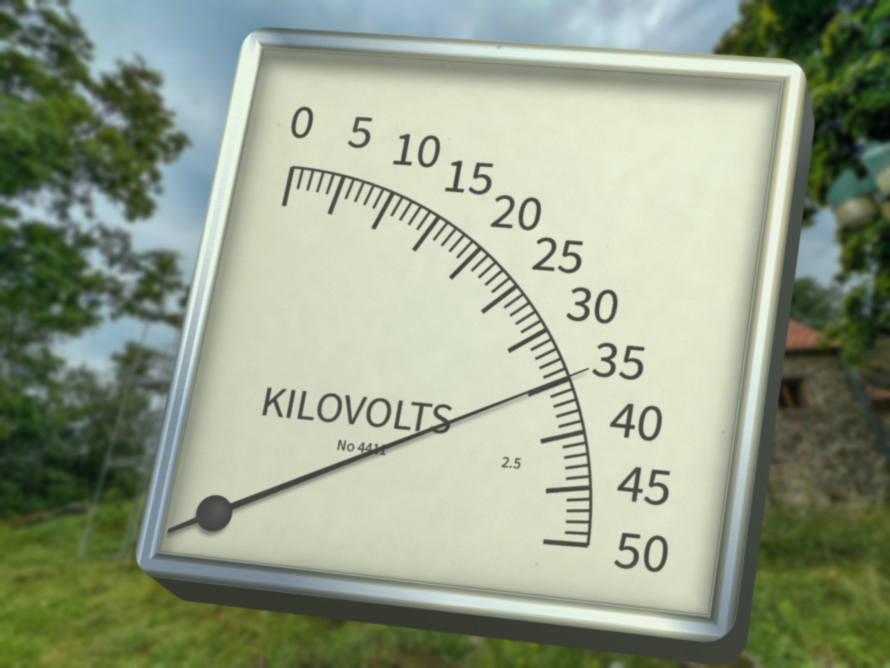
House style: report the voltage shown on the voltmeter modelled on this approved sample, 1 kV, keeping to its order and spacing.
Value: 35 kV
